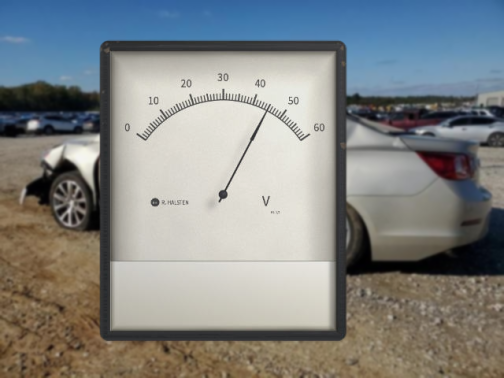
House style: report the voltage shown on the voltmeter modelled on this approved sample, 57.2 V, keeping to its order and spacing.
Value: 45 V
